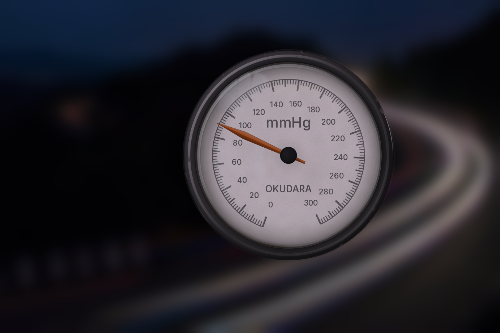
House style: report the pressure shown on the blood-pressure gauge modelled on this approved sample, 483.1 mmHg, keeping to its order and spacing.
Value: 90 mmHg
